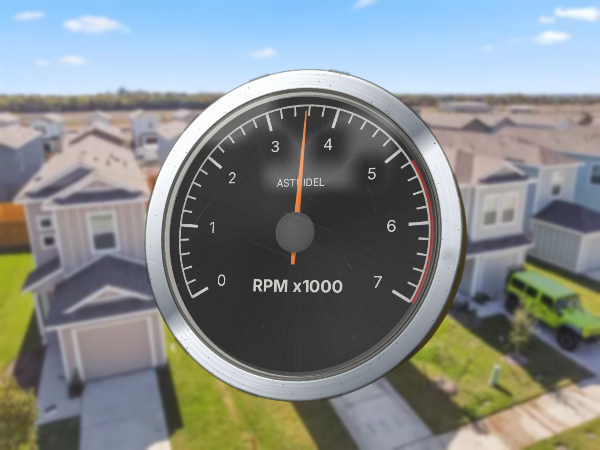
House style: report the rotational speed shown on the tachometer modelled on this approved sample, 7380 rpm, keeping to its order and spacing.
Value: 3600 rpm
